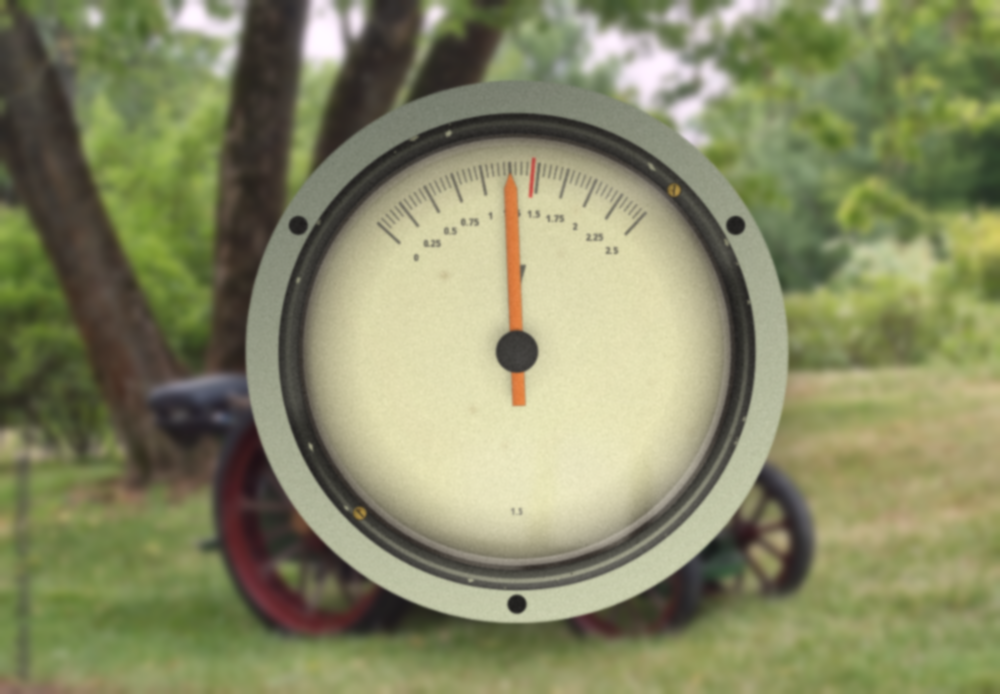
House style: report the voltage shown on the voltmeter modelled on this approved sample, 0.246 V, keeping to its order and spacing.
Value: 1.25 V
